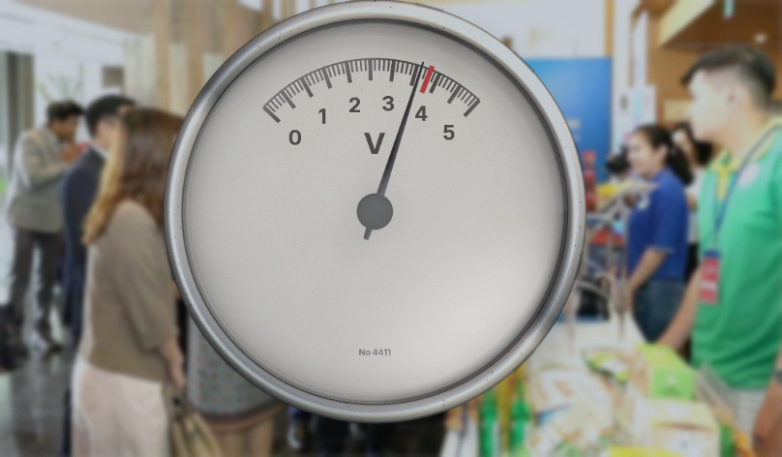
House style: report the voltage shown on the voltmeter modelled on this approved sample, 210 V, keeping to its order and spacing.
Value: 3.6 V
